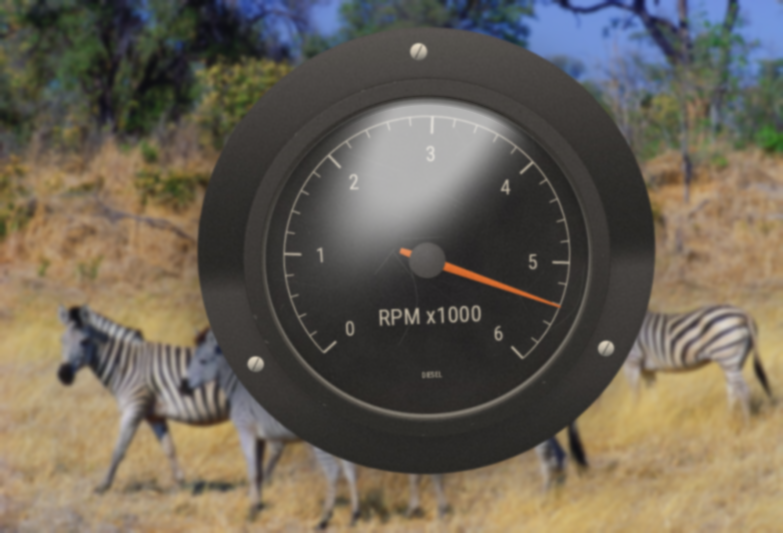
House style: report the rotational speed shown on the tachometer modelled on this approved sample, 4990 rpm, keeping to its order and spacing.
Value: 5400 rpm
